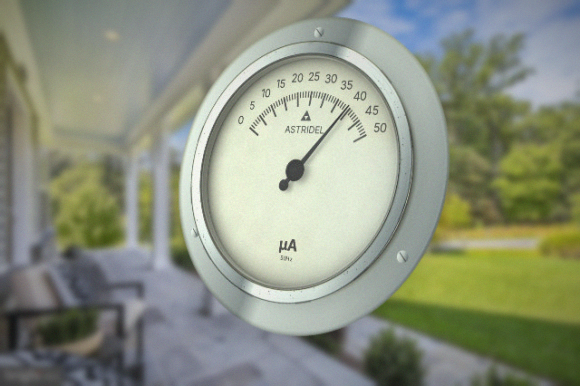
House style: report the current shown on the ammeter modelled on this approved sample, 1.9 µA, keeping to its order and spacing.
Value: 40 µA
